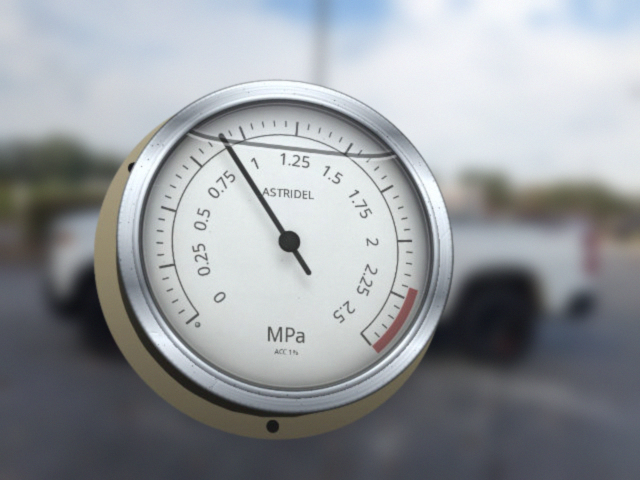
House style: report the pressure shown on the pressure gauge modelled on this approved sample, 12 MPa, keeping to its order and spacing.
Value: 0.9 MPa
